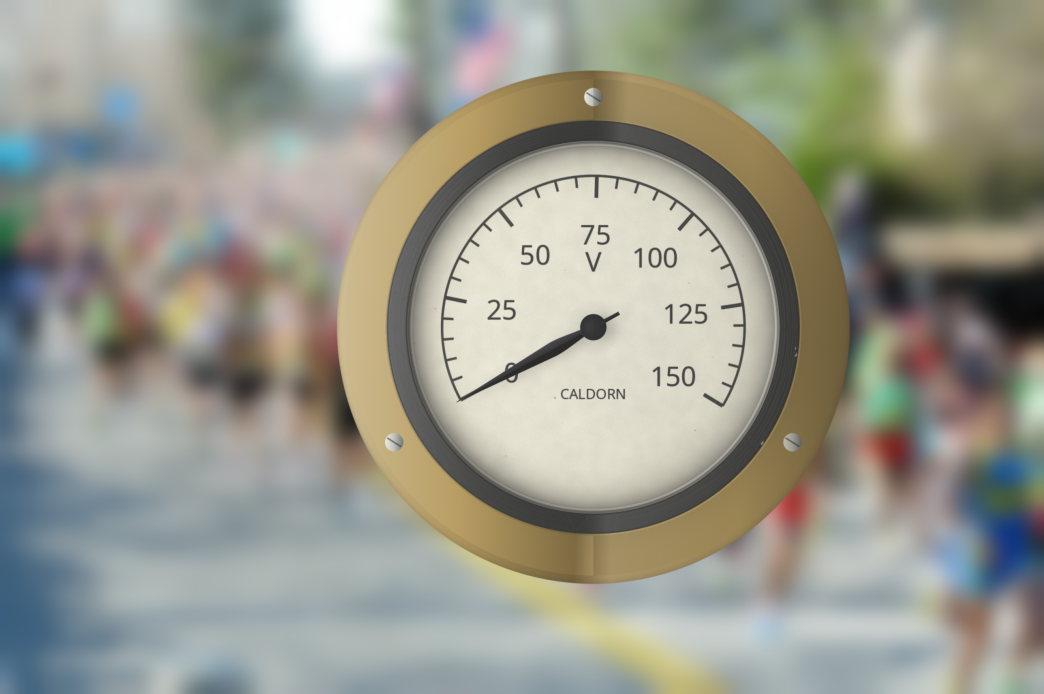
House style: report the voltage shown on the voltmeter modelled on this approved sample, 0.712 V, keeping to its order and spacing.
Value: 0 V
